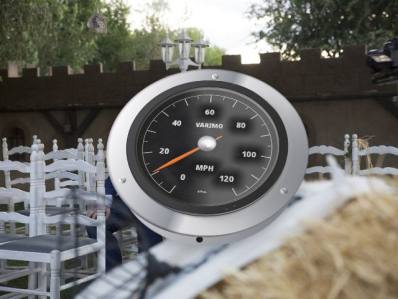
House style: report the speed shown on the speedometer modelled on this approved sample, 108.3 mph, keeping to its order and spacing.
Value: 10 mph
